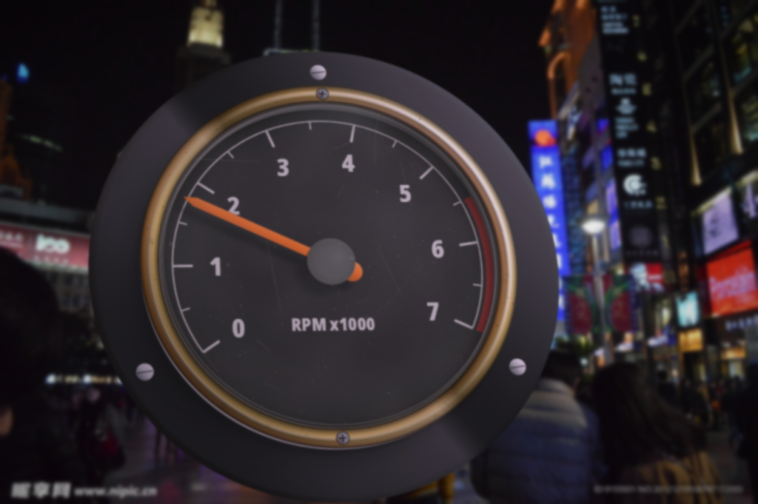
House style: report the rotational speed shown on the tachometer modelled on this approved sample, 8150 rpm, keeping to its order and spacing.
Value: 1750 rpm
